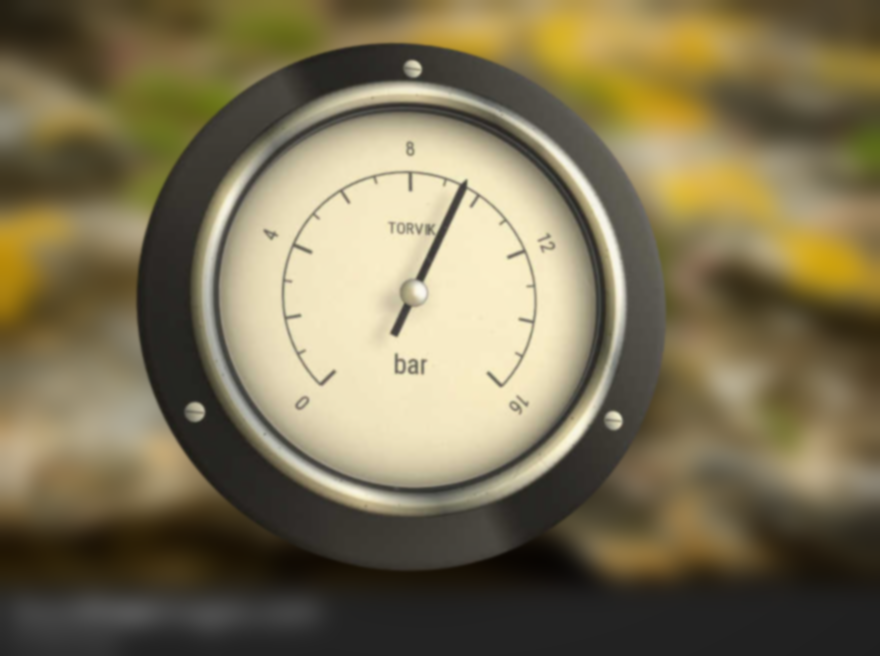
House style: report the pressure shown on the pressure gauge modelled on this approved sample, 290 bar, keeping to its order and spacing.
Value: 9.5 bar
